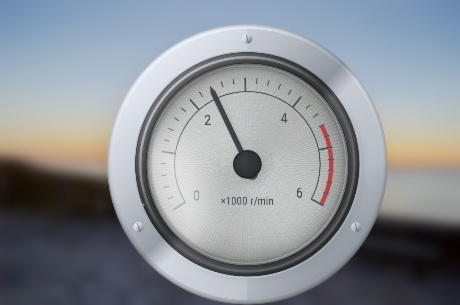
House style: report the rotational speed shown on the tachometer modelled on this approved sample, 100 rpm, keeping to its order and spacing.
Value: 2400 rpm
